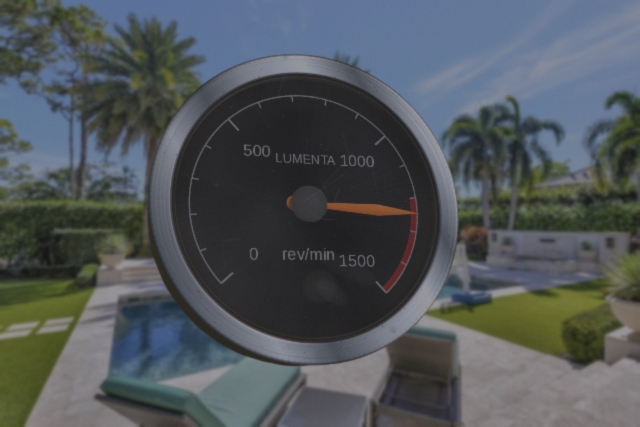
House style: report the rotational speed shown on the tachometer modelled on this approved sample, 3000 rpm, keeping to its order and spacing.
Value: 1250 rpm
